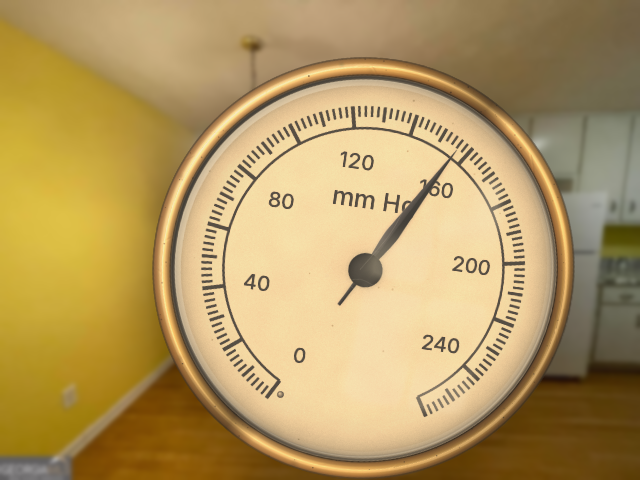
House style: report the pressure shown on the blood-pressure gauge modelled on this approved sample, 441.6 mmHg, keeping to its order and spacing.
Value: 156 mmHg
